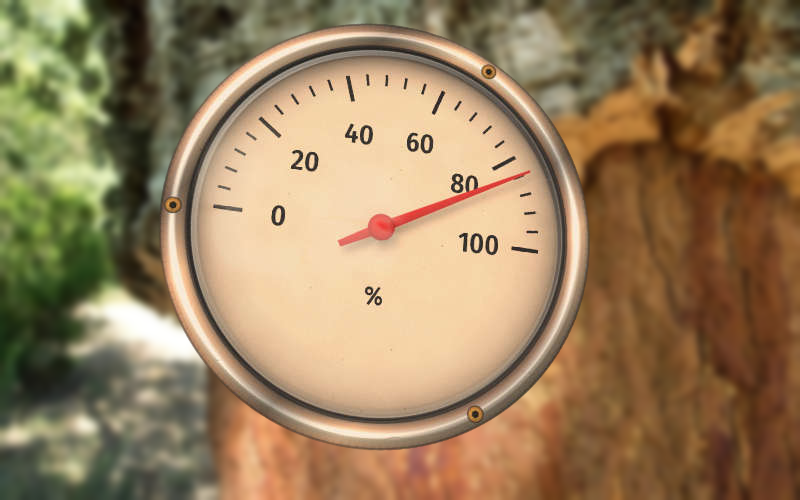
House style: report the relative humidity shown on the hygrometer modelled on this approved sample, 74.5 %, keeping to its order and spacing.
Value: 84 %
